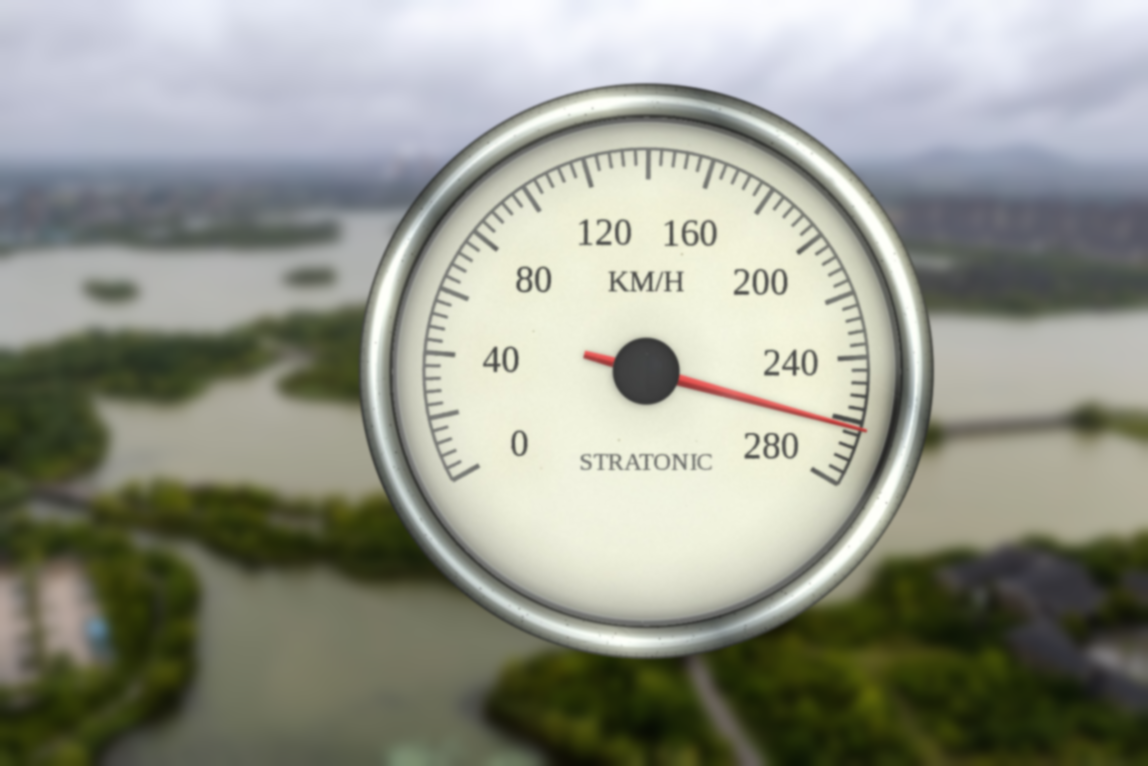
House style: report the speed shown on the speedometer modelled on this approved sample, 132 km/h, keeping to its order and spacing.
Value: 262 km/h
